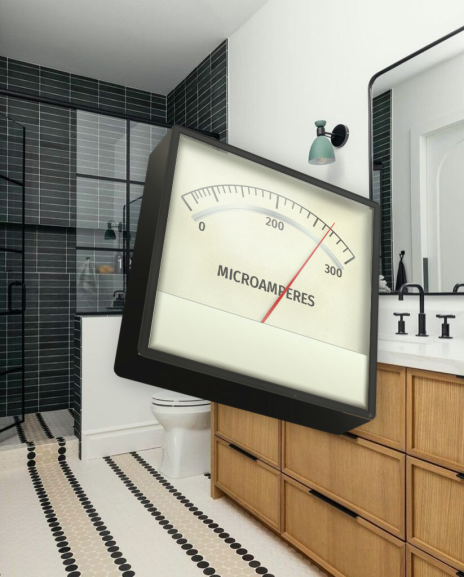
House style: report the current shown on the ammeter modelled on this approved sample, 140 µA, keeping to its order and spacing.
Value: 265 µA
